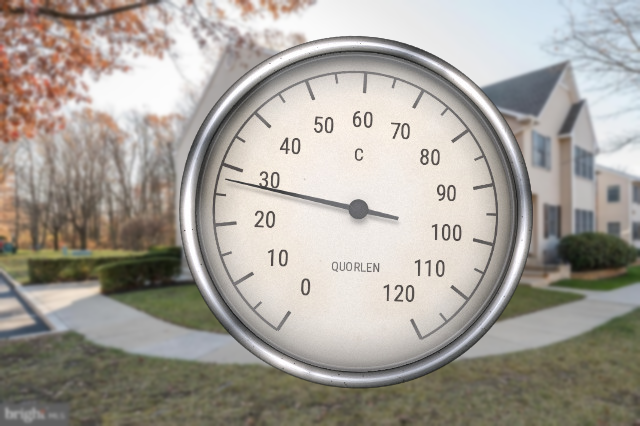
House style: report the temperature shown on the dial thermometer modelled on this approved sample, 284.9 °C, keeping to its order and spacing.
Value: 27.5 °C
